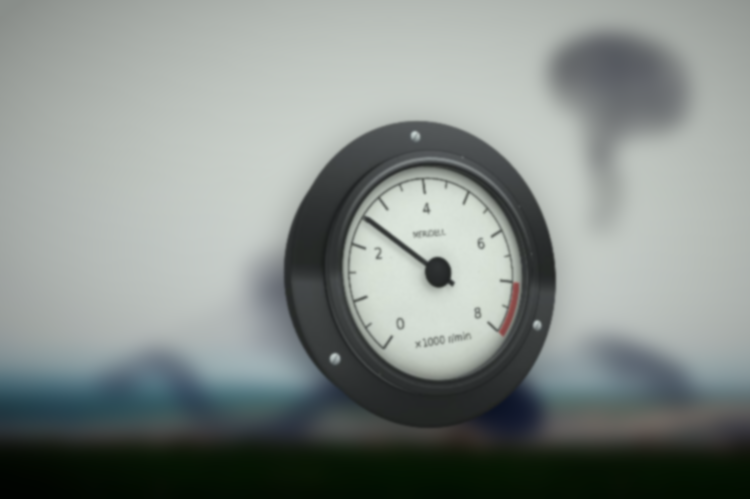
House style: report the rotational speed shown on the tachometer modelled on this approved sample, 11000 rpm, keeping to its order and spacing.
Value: 2500 rpm
